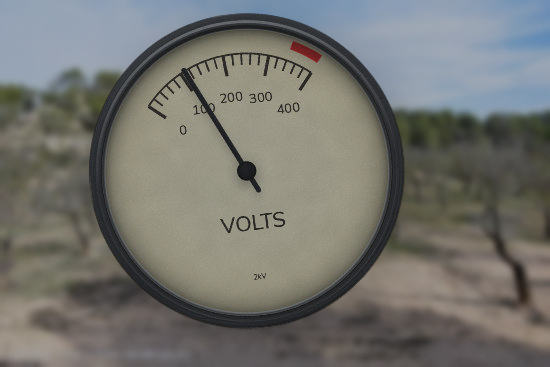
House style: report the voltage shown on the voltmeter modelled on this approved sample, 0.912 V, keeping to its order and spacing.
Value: 110 V
